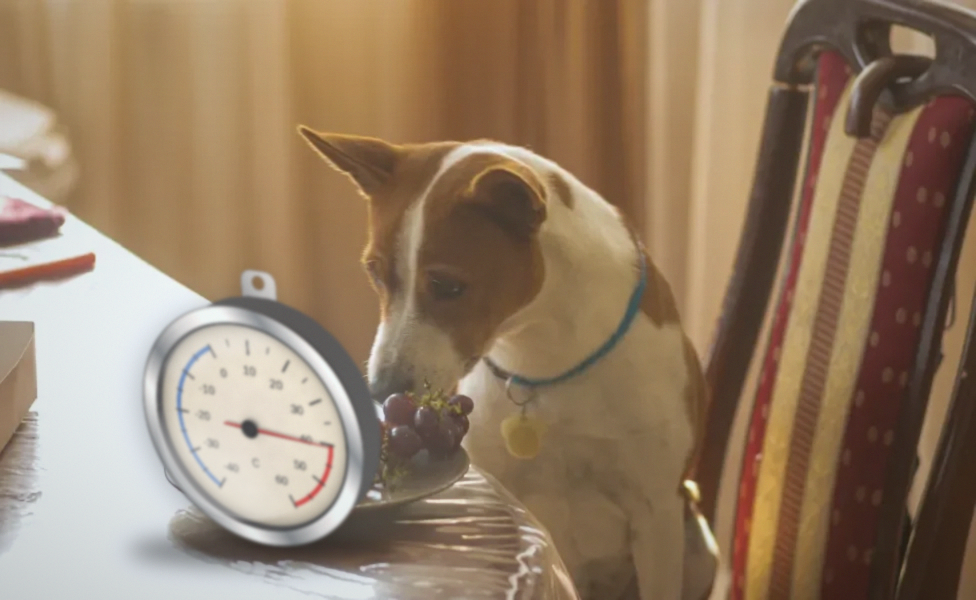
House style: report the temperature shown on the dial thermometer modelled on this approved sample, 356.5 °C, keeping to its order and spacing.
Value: 40 °C
